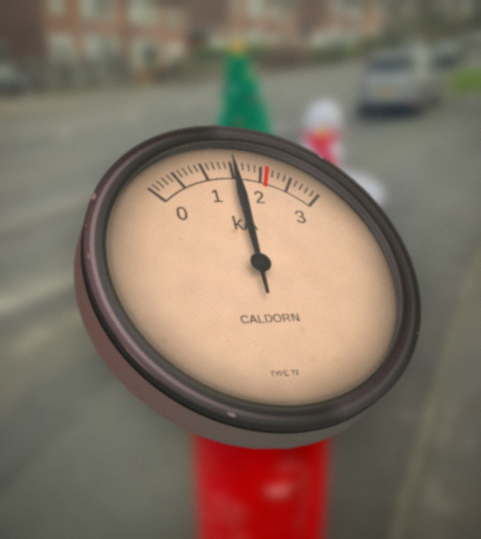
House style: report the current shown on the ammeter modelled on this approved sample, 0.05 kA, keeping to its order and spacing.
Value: 1.5 kA
